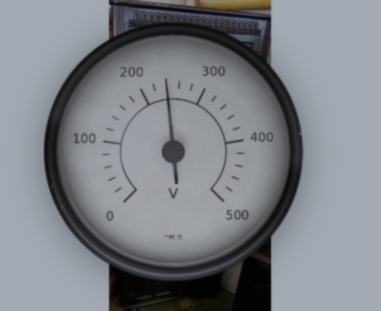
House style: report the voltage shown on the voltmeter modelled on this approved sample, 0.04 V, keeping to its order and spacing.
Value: 240 V
